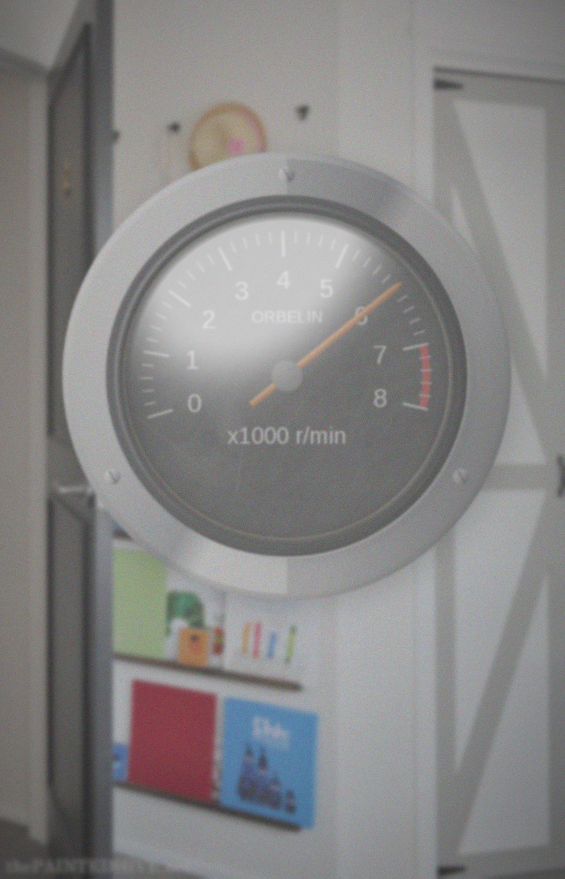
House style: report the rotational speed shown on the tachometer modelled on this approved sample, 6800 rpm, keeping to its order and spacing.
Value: 6000 rpm
